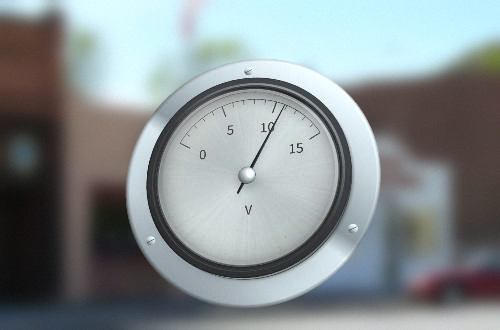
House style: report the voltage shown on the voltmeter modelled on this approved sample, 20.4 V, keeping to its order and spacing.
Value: 11 V
